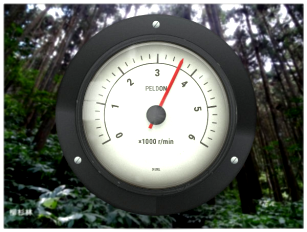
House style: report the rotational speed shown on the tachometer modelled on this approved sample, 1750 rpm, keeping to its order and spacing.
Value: 3600 rpm
